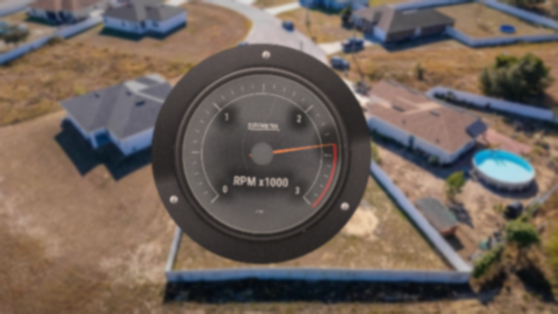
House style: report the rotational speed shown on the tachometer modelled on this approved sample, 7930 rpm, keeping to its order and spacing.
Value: 2400 rpm
